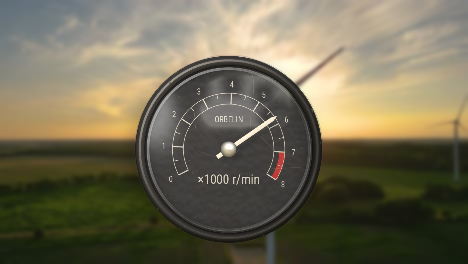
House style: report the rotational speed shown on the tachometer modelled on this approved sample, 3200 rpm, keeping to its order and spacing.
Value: 5750 rpm
